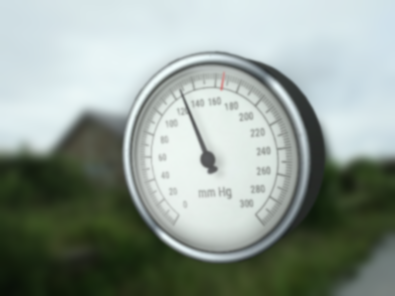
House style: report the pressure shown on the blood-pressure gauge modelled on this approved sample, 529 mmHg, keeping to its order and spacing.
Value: 130 mmHg
